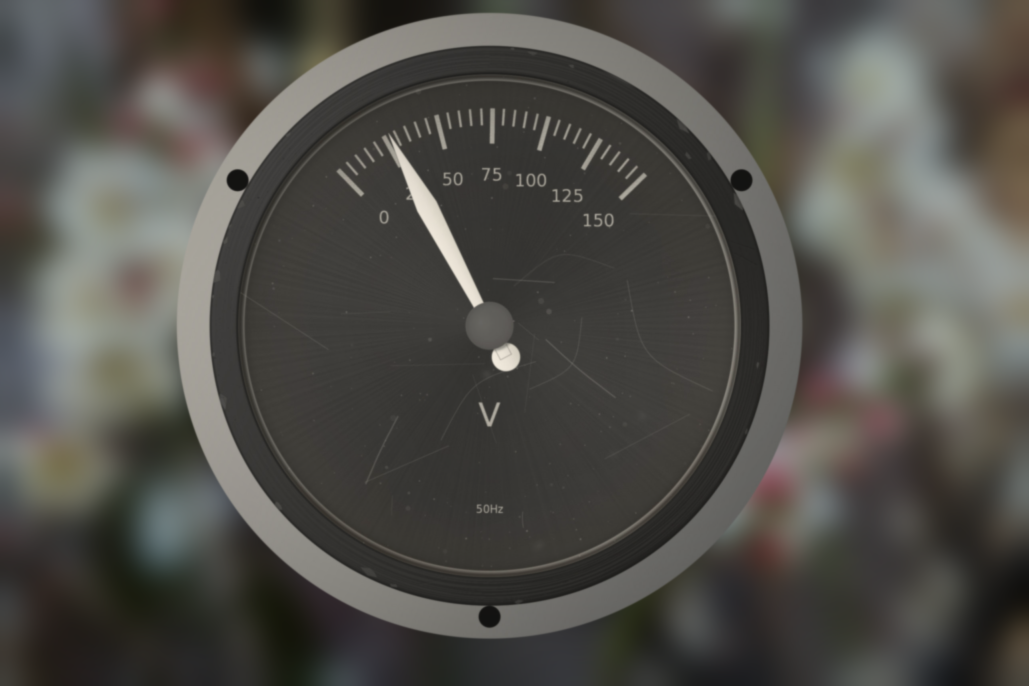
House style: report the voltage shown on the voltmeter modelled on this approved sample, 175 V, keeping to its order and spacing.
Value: 27.5 V
